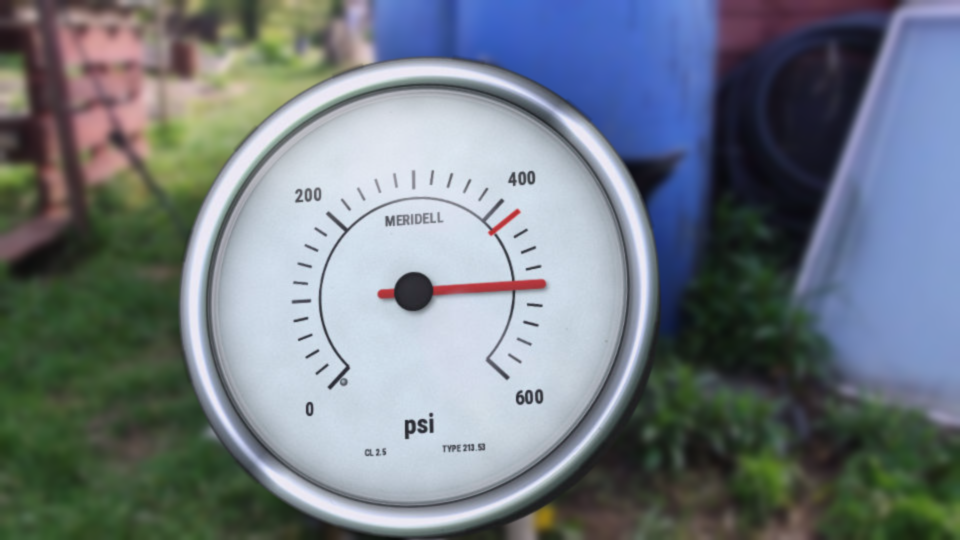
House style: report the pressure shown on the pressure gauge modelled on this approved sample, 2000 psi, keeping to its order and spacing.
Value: 500 psi
